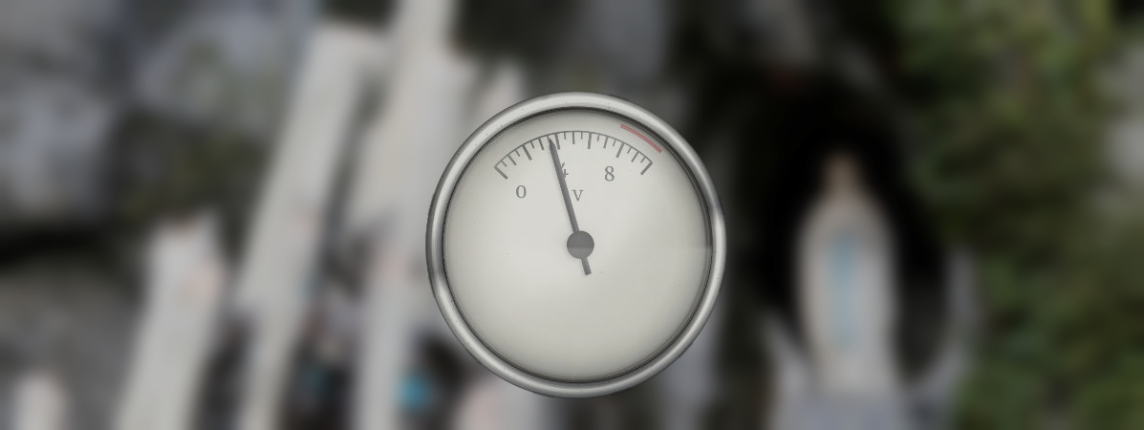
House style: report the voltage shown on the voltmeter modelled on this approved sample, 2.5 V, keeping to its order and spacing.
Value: 3.5 V
